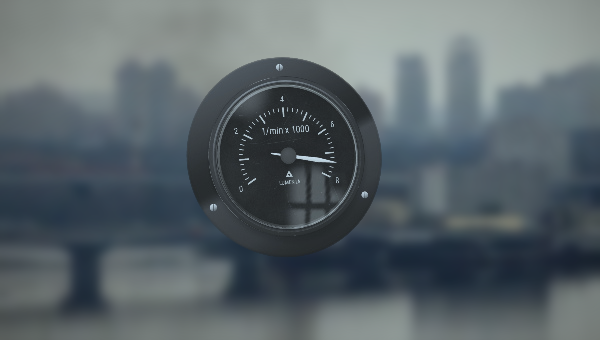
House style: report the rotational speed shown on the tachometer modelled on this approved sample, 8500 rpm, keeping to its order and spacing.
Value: 7400 rpm
